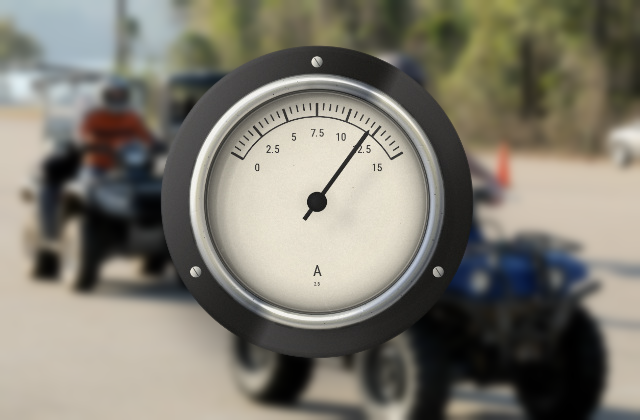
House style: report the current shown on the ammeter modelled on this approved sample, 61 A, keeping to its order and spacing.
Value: 12 A
